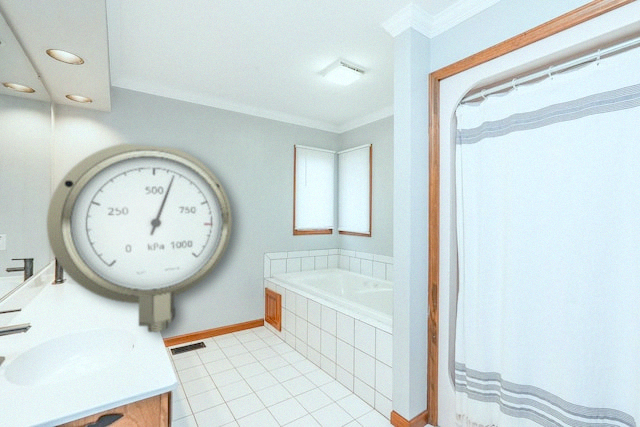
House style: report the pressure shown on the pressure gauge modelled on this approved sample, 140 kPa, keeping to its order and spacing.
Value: 575 kPa
